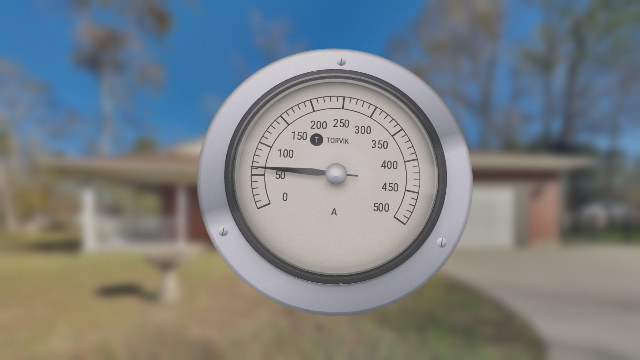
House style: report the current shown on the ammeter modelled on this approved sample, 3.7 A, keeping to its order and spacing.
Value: 60 A
